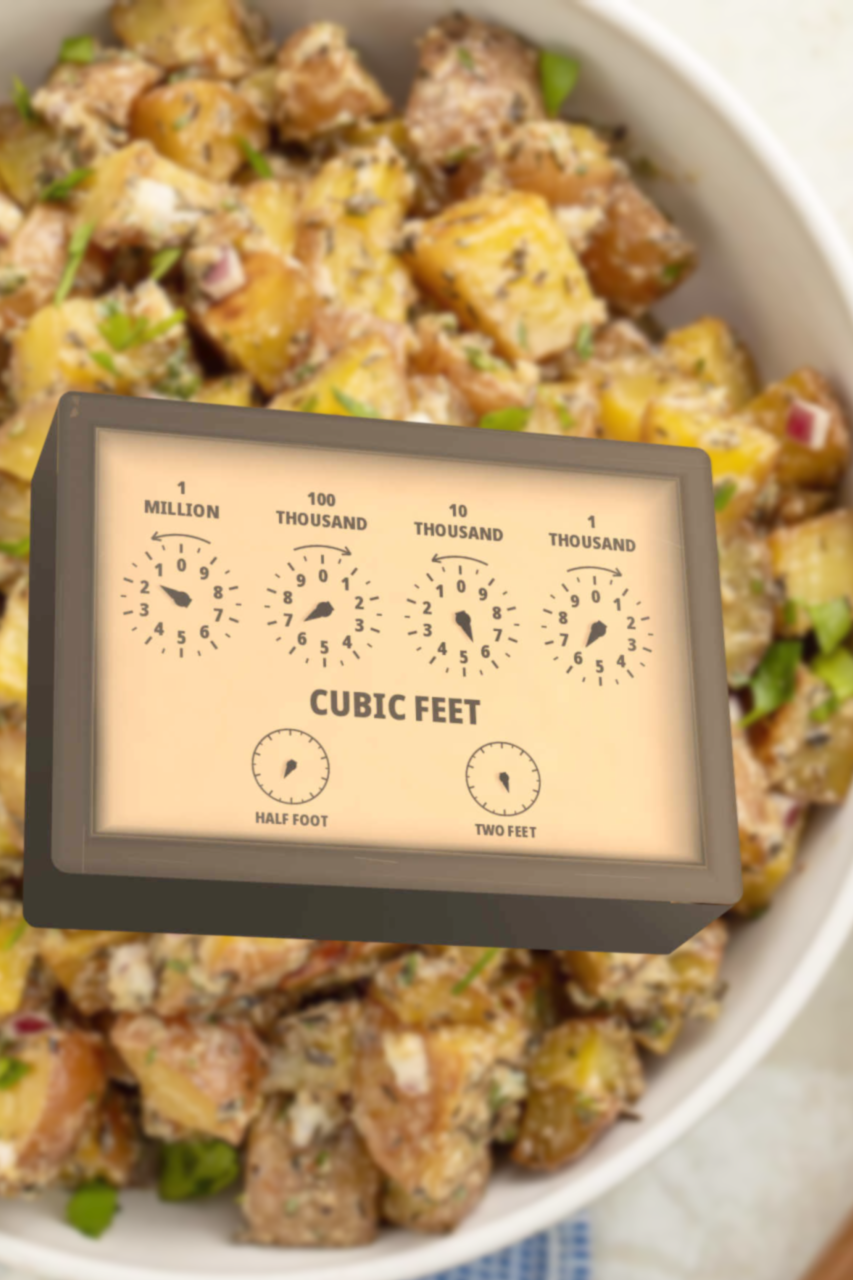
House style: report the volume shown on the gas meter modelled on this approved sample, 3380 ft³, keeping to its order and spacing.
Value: 165600 ft³
